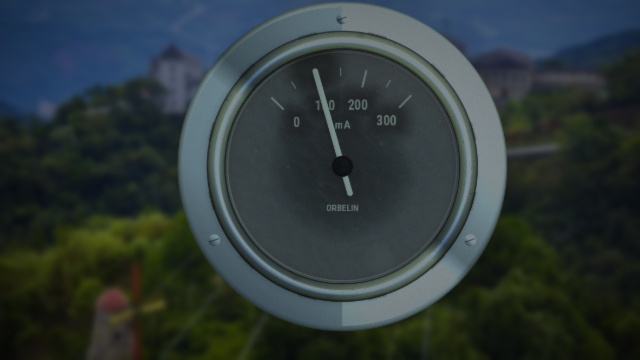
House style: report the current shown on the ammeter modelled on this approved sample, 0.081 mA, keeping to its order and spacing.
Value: 100 mA
